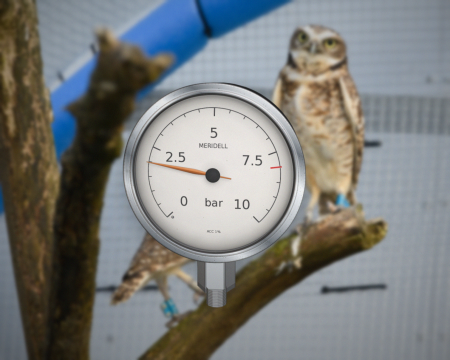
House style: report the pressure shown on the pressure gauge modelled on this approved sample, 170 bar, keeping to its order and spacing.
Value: 2 bar
